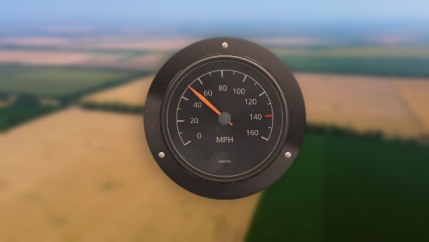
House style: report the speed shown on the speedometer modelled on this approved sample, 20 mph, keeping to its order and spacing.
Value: 50 mph
